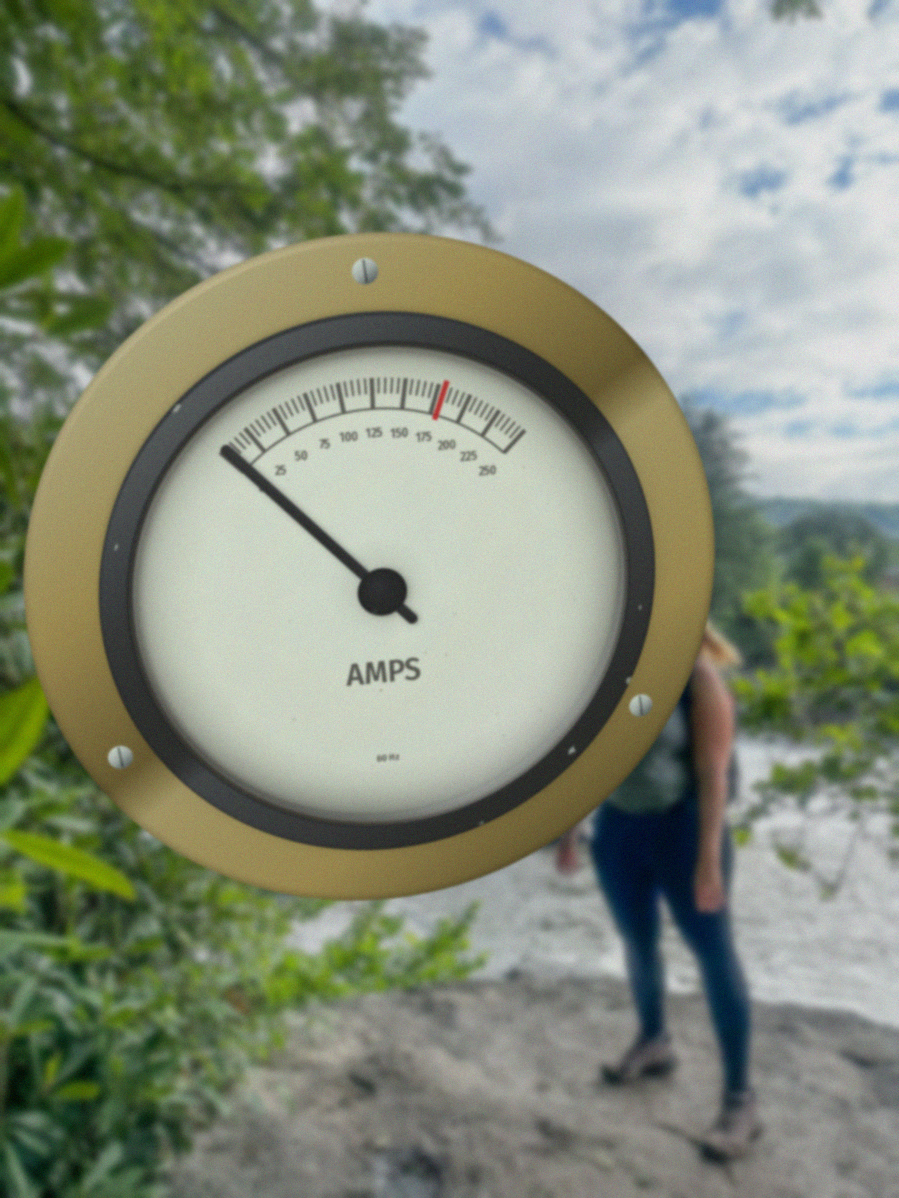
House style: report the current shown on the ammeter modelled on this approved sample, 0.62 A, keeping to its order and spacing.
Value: 5 A
